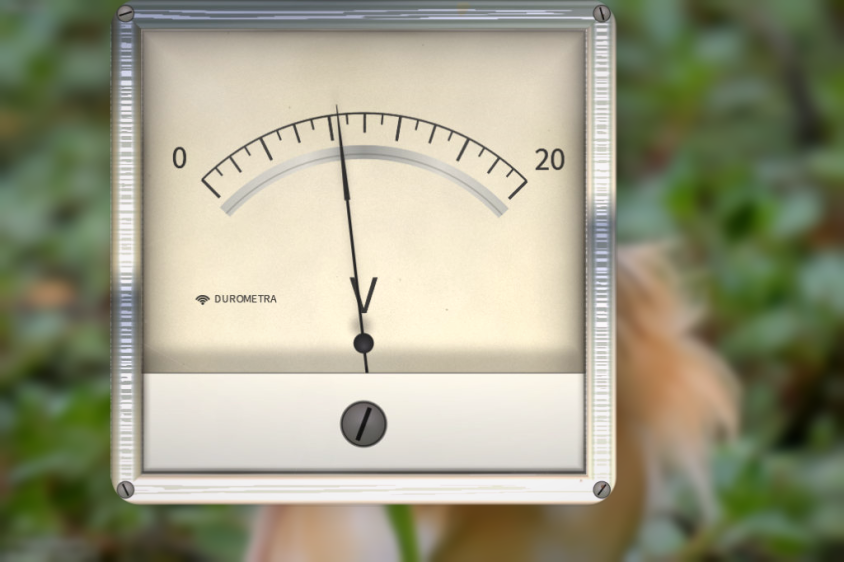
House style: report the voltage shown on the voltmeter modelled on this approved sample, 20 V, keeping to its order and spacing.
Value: 8.5 V
